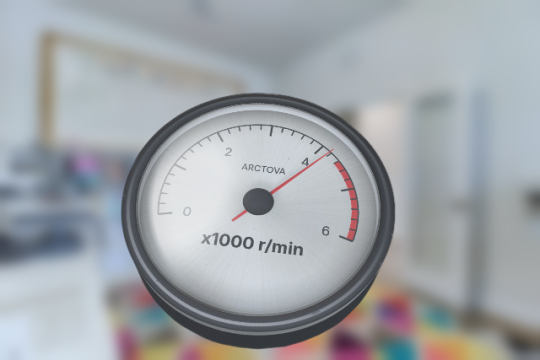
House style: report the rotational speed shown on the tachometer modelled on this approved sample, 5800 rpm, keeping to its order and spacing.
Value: 4200 rpm
